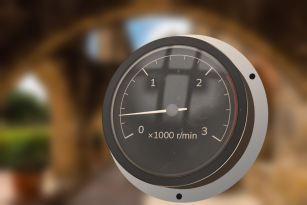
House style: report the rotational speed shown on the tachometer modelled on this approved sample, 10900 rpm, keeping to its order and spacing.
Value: 300 rpm
